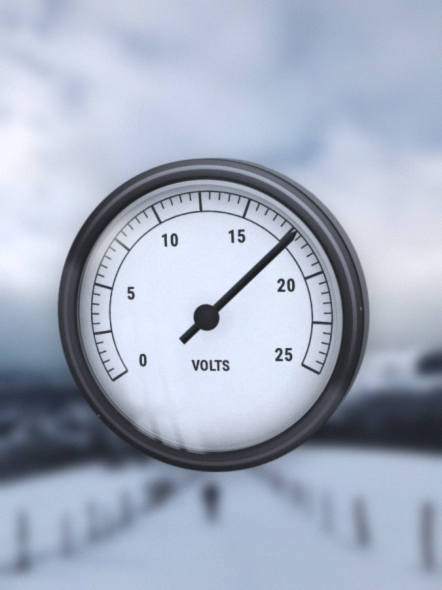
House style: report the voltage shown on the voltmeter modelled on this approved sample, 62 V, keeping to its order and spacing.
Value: 17.75 V
